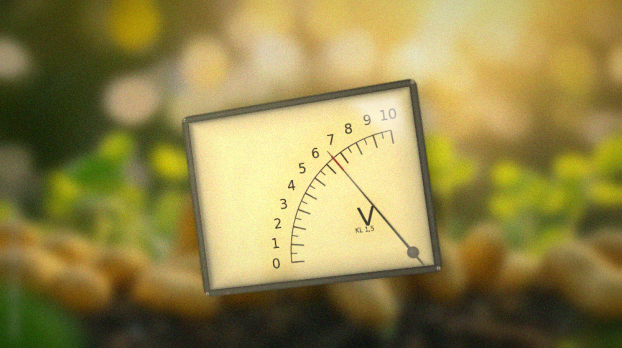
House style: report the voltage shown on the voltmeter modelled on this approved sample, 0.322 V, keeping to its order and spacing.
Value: 6.5 V
